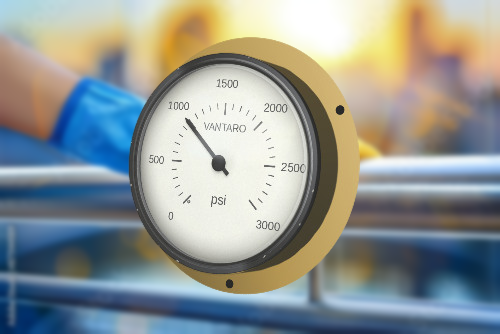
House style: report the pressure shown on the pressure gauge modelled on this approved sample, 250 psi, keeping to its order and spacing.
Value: 1000 psi
